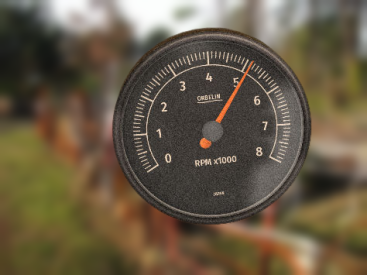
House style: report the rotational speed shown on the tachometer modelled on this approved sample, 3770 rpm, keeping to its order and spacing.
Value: 5100 rpm
